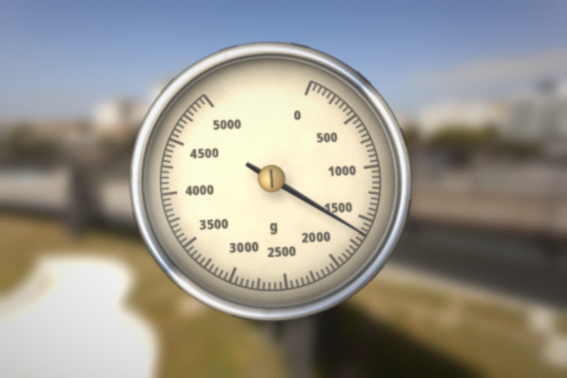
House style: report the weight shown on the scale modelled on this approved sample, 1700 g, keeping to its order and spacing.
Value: 1650 g
